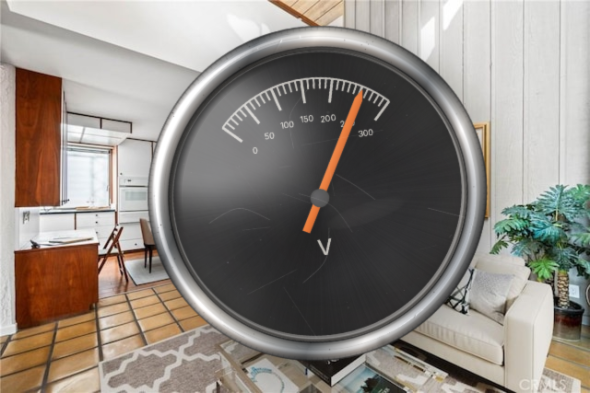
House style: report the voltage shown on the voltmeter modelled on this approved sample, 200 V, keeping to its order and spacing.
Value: 250 V
